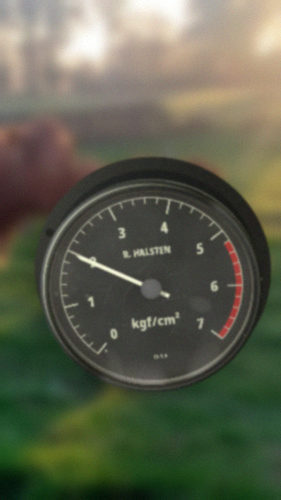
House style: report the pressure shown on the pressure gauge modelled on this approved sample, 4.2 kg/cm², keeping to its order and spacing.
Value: 2 kg/cm²
